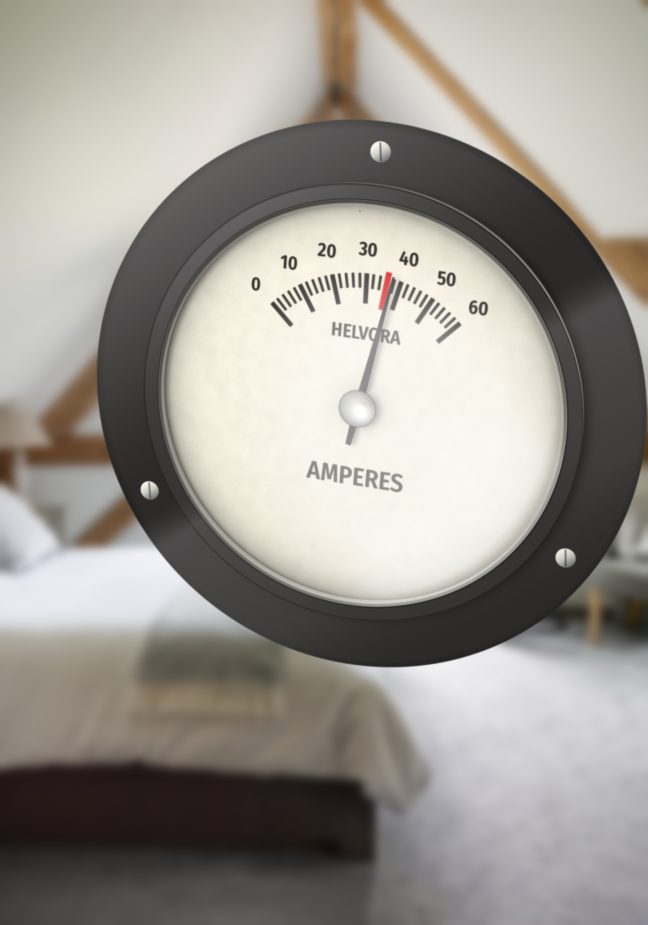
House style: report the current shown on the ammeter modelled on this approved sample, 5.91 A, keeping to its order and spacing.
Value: 38 A
